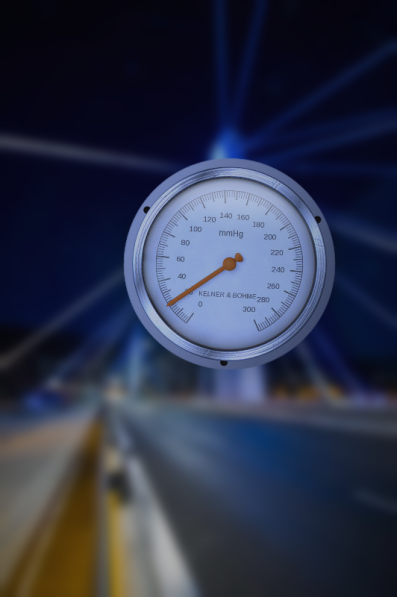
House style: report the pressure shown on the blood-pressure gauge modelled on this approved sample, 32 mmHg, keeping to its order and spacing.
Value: 20 mmHg
